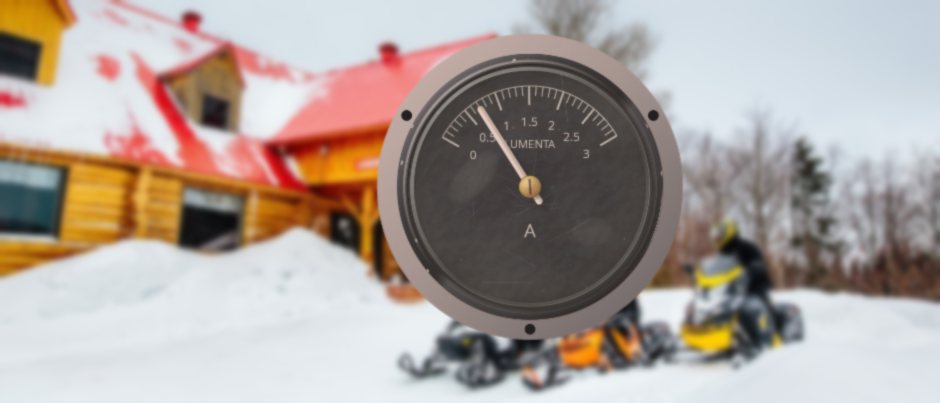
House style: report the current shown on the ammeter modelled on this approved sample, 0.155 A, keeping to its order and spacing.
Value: 0.7 A
